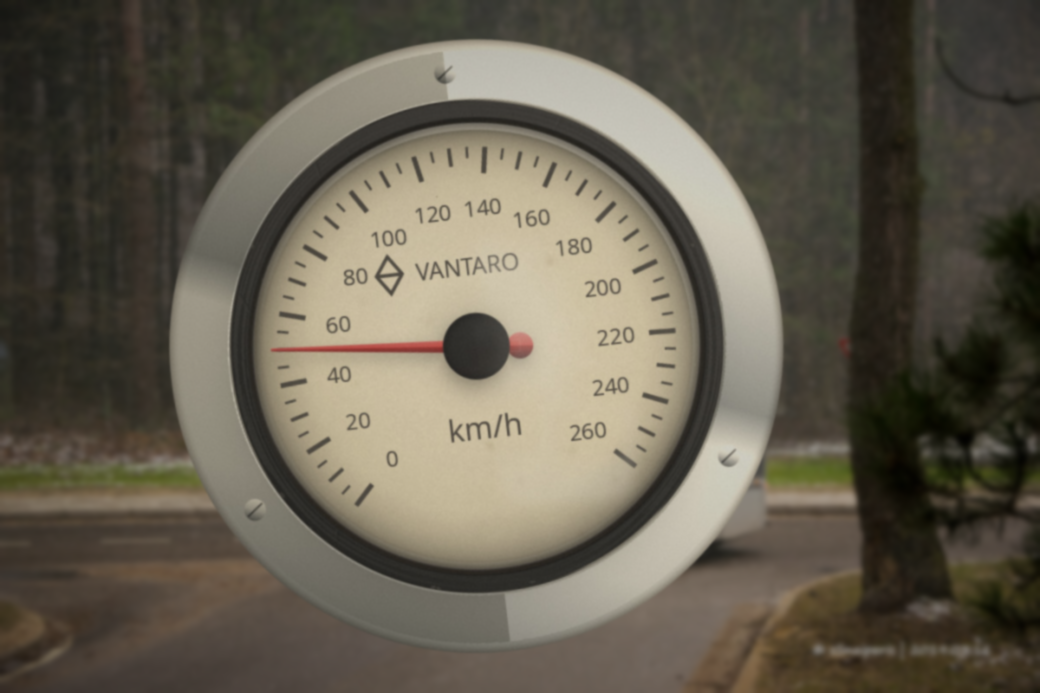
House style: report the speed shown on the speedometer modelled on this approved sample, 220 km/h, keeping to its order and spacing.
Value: 50 km/h
